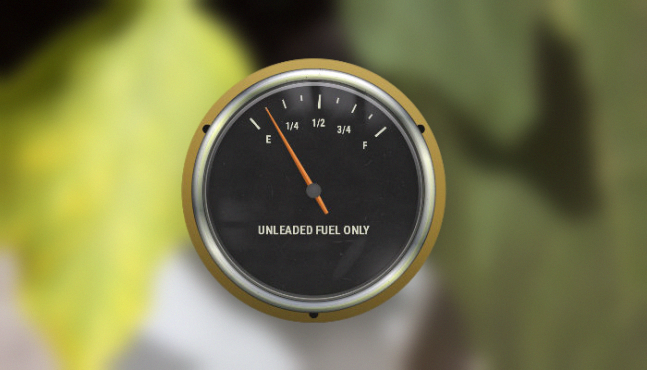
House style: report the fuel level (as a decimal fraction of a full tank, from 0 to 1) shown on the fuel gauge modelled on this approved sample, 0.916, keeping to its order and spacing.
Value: 0.125
